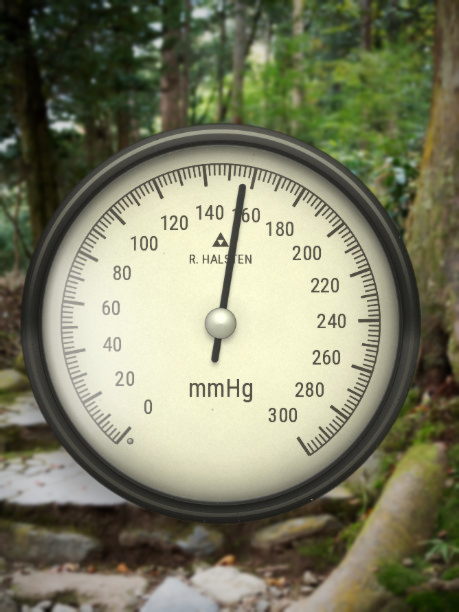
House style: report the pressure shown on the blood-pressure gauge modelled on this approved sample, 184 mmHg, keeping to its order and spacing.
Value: 156 mmHg
